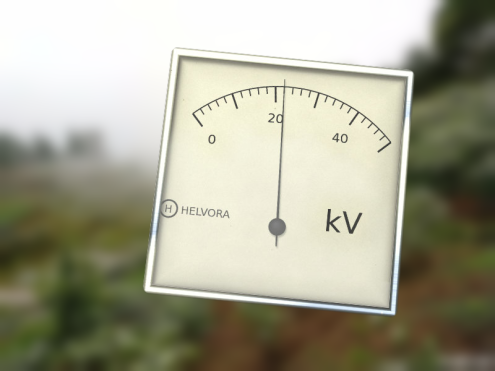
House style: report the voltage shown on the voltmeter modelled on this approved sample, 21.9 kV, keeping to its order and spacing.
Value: 22 kV
